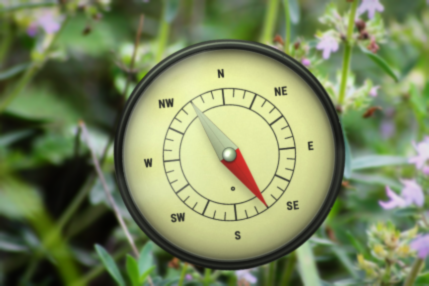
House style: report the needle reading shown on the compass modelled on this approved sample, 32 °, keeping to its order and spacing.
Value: 150 °
